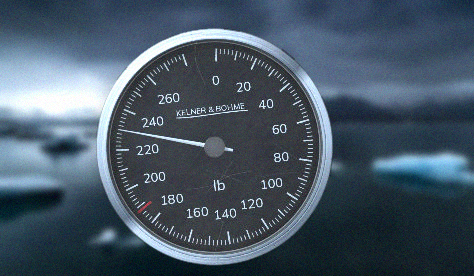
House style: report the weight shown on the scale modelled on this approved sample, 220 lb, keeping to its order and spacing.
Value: 230 lb
